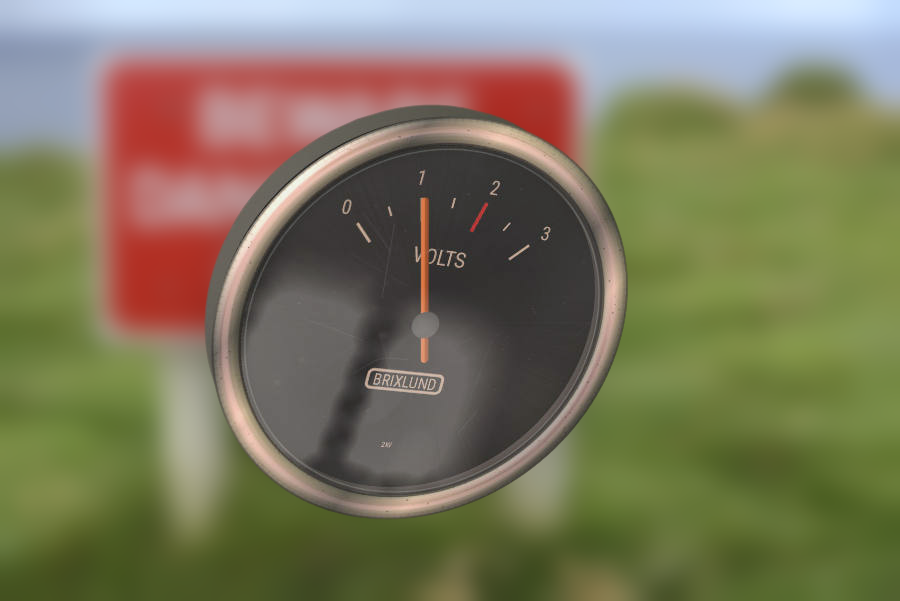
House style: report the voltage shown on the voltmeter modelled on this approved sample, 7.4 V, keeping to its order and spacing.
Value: 1 V
